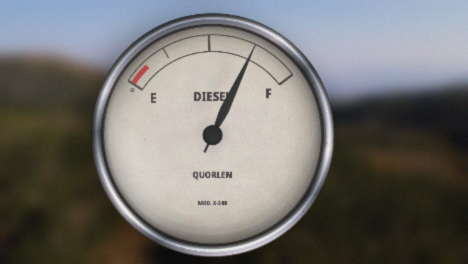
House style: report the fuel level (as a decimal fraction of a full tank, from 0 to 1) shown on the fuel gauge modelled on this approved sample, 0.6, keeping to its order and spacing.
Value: 0.75
